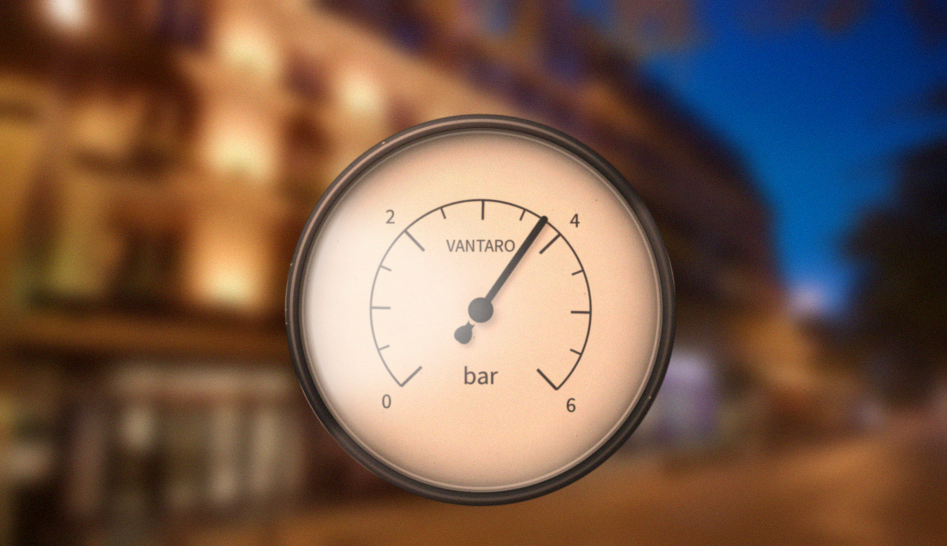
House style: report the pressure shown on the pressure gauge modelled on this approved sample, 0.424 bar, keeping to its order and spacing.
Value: 3.75 bar
